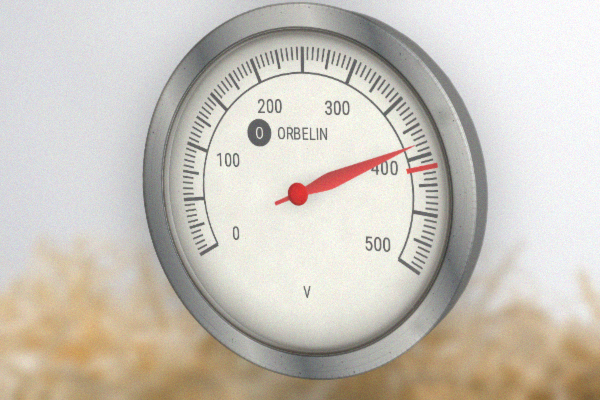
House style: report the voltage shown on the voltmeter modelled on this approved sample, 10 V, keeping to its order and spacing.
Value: 390 V
